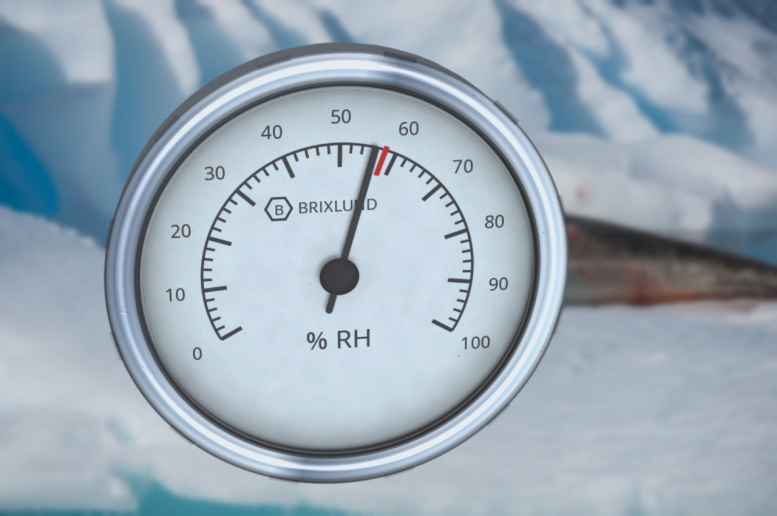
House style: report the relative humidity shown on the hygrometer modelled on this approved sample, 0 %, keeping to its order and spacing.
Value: 56 %
